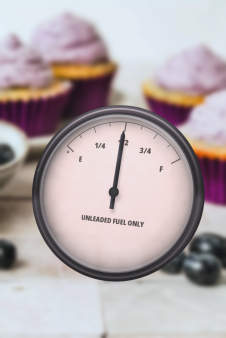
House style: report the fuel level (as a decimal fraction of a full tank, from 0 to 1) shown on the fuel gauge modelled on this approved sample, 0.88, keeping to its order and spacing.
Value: 0.5
